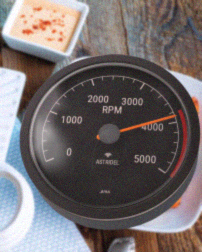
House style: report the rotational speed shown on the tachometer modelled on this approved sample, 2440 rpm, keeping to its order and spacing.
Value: 3900 rpm
